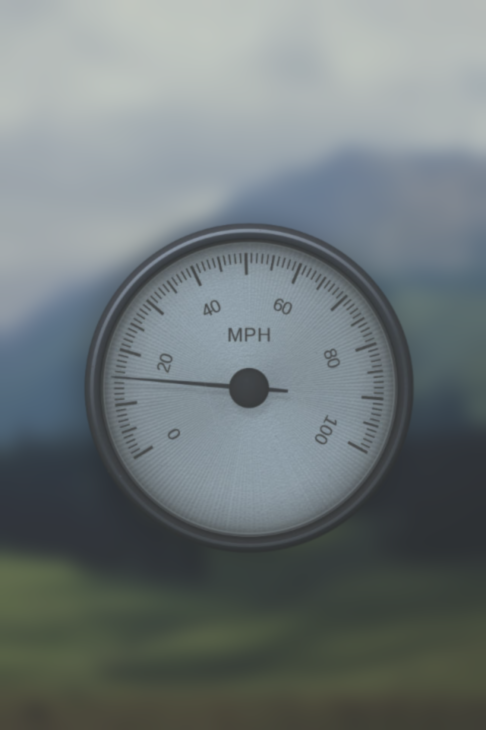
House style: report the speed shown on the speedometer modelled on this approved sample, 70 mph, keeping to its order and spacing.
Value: 15 mph
